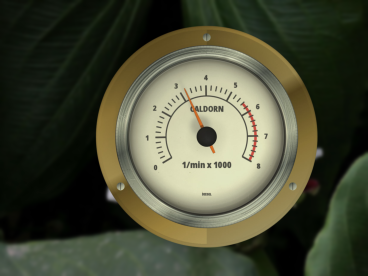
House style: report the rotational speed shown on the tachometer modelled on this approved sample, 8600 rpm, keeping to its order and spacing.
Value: 3200 rpm
